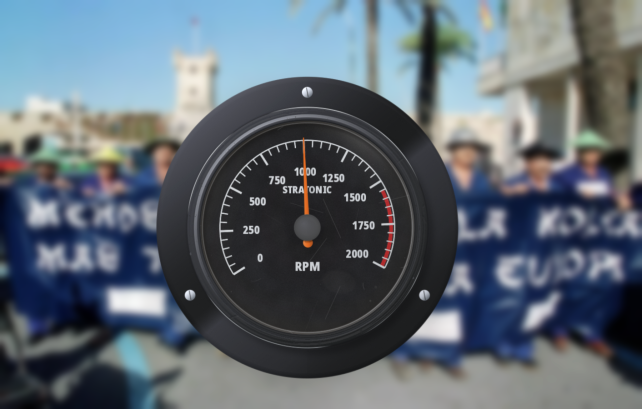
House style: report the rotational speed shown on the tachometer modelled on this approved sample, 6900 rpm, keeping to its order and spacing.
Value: 1000 rpm
